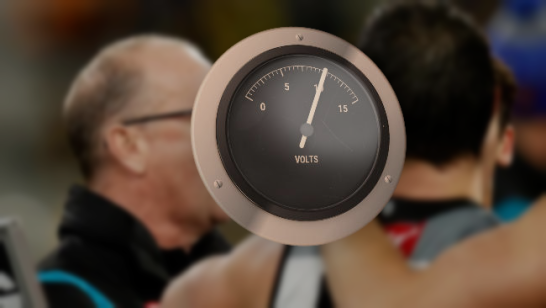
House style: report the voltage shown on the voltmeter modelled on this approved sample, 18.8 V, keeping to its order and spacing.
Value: 10 V
